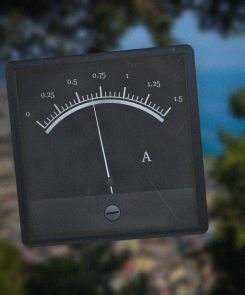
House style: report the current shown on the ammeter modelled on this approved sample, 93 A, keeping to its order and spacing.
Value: 0.65 A
